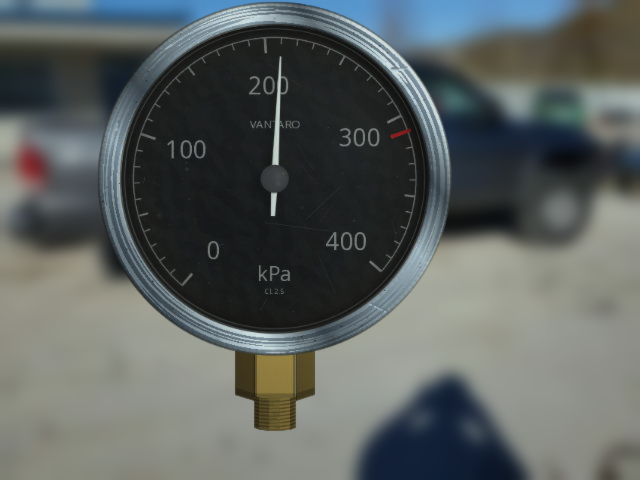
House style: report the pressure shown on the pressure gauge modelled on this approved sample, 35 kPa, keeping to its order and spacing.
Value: 210 kPa
